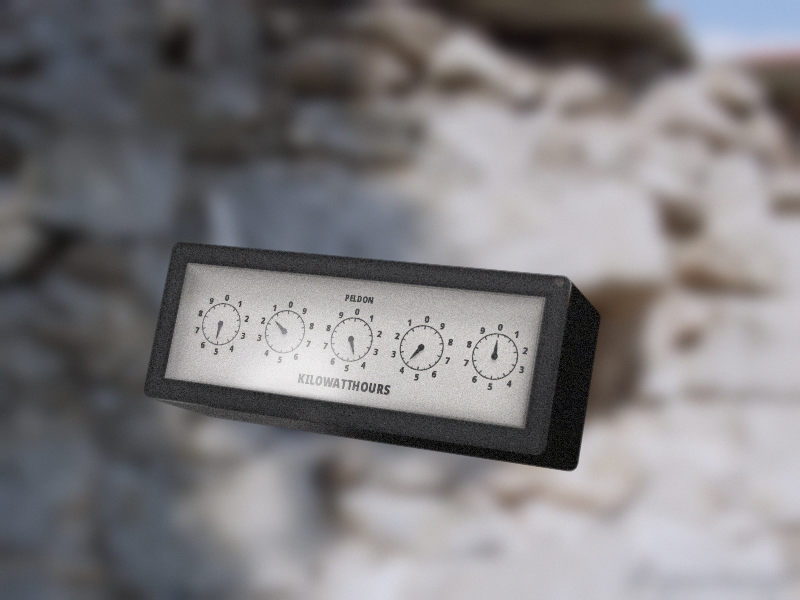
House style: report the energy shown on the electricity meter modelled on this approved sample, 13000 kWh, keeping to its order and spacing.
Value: 51440 kWh
